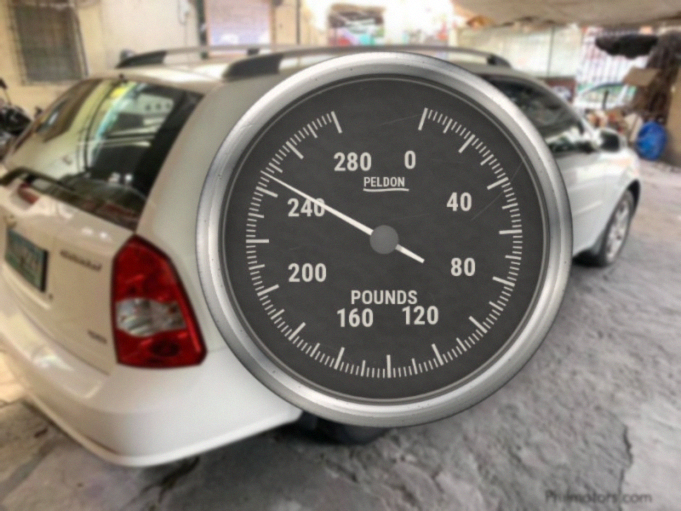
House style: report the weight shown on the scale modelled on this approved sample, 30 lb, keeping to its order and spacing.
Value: 246 lb
